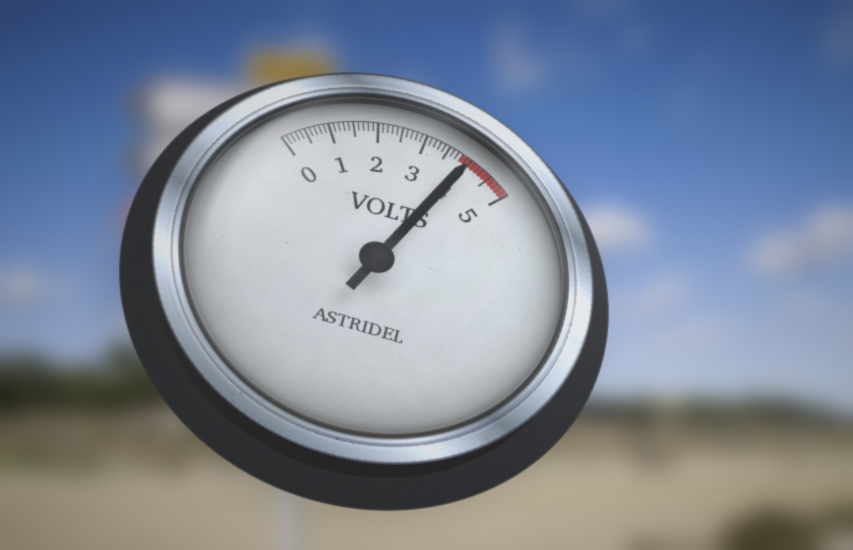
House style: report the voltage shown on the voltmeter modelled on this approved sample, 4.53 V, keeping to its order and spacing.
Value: 4 V
